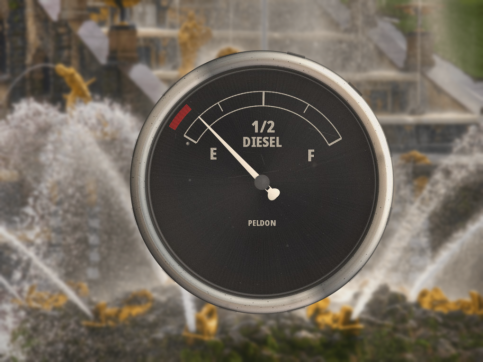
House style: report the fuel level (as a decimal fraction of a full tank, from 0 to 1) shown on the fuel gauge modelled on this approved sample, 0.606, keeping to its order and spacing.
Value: 0.125
